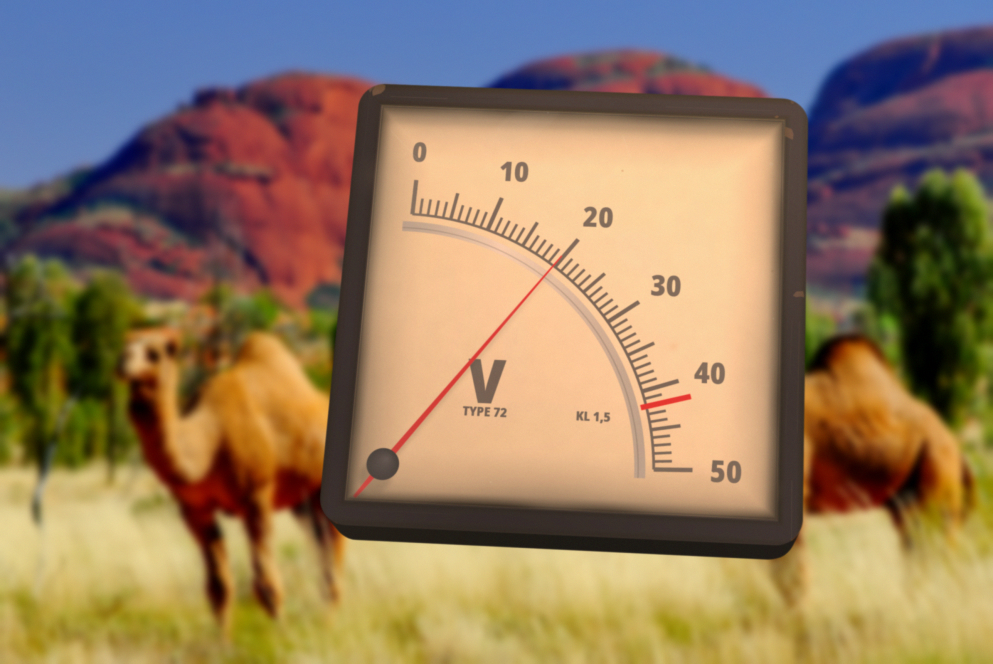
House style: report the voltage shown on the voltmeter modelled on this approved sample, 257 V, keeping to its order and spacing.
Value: 20 V
